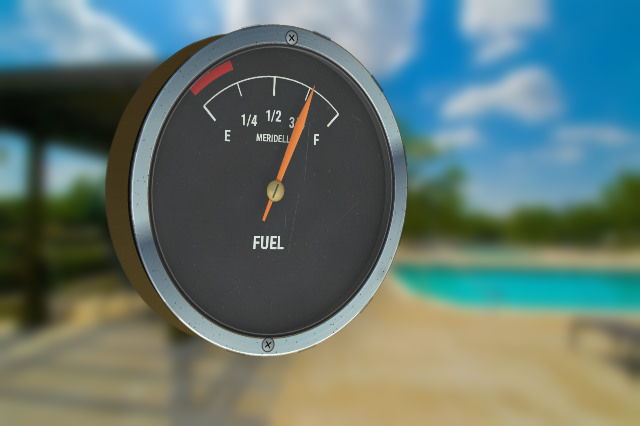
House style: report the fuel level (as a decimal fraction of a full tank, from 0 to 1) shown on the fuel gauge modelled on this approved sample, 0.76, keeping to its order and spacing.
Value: 0.75
